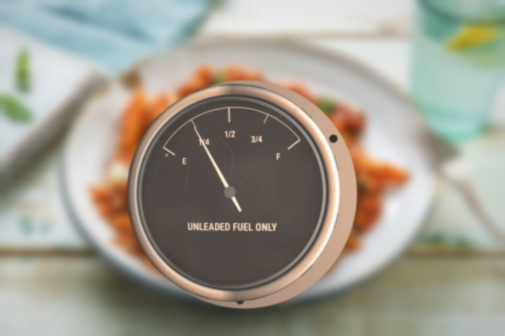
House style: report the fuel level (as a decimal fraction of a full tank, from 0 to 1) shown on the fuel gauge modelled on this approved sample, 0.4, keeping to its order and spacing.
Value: 0.25
